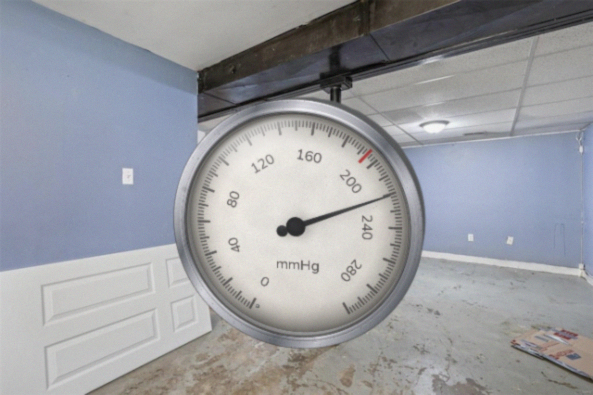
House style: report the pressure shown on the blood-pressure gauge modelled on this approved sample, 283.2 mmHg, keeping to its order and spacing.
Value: 220 mmHg
